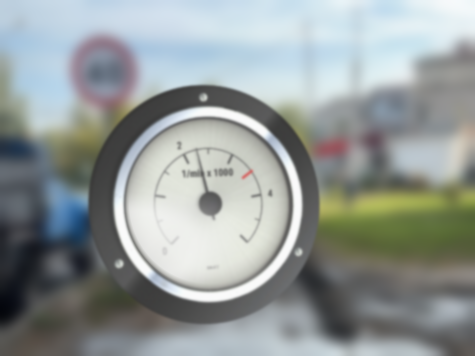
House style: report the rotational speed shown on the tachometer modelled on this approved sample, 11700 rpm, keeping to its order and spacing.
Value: 2250 rpm
